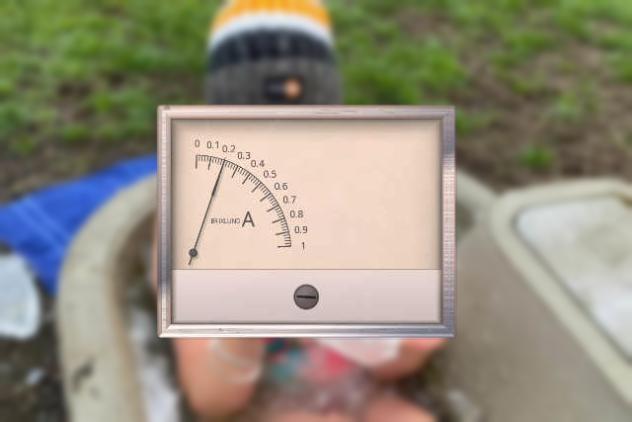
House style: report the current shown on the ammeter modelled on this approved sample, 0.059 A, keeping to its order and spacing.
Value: 0.2 A
